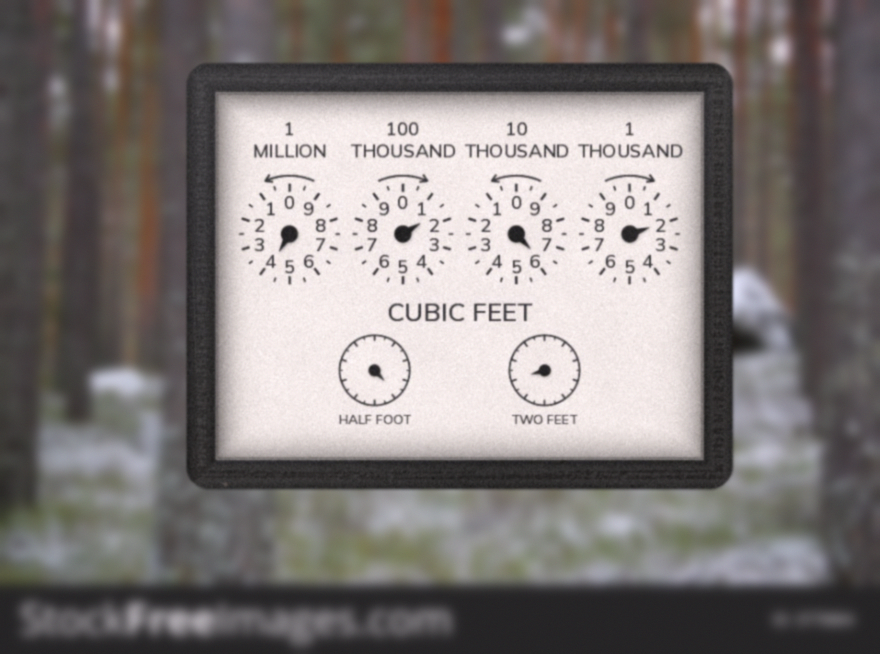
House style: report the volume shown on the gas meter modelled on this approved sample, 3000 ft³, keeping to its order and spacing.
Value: 416200 ft³
